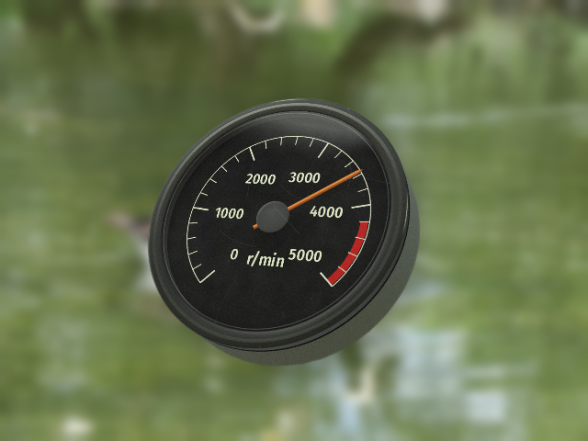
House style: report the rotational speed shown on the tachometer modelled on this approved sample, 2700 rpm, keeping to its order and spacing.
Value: 3600 rpm
